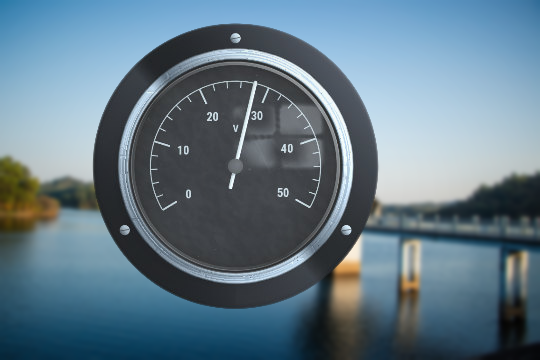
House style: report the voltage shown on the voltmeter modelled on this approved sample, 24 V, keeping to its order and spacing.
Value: 28 V
